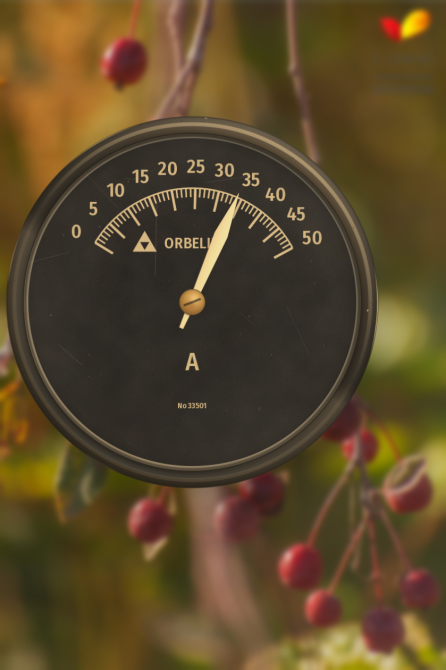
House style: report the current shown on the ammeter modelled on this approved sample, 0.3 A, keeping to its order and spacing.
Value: 34 A
